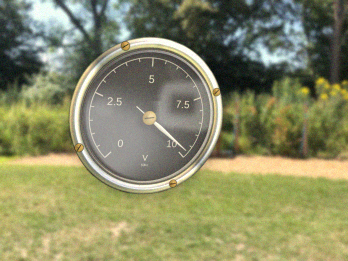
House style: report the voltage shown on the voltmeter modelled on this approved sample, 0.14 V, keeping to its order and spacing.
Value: 9.75 V
